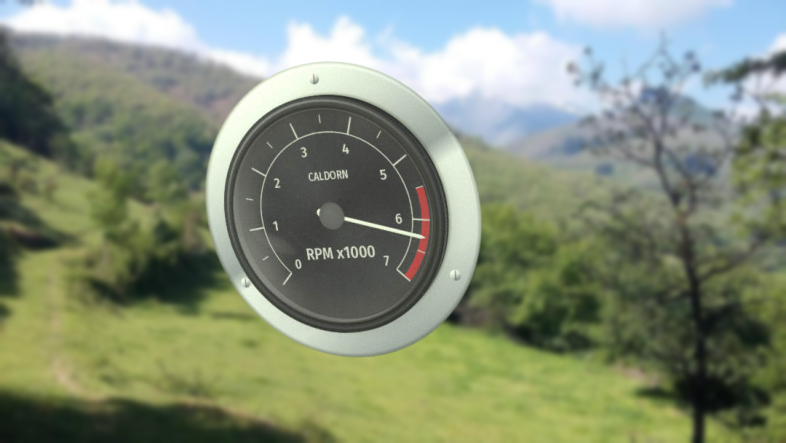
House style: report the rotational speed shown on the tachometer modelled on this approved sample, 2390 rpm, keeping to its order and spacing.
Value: 6250 rpm
